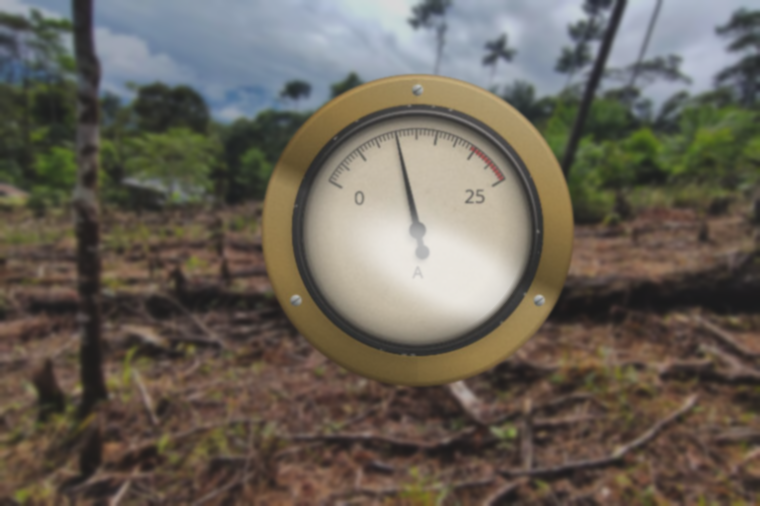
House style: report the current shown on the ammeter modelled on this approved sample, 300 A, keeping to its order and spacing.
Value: 10 A
